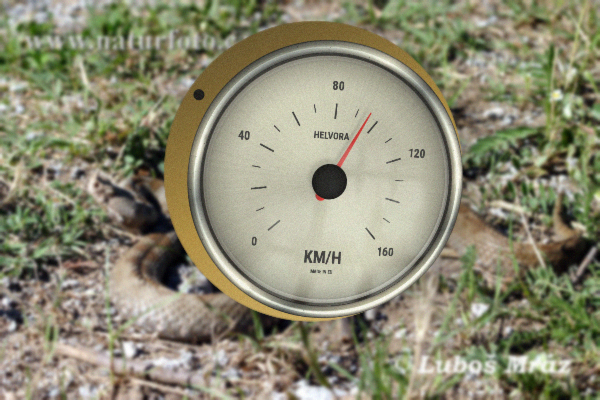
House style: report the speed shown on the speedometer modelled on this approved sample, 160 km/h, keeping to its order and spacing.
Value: 95 km/h
